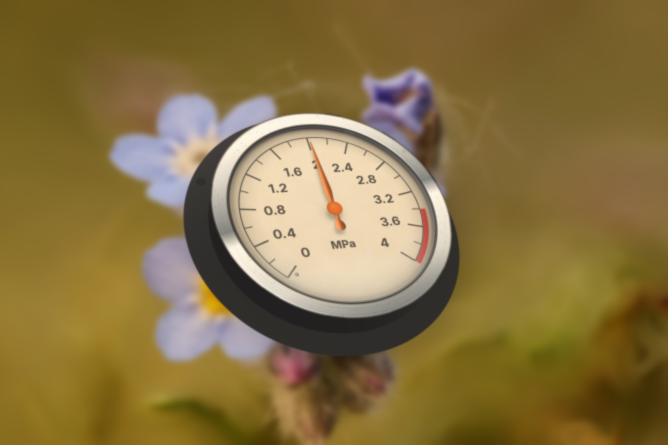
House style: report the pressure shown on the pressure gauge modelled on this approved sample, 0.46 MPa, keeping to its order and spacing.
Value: 2 MPa
